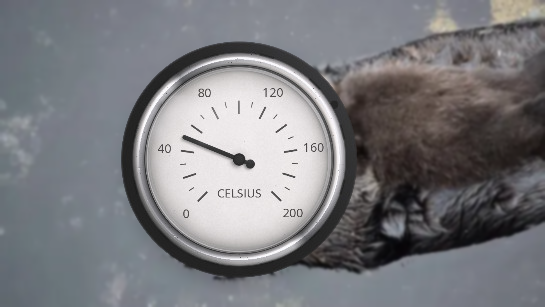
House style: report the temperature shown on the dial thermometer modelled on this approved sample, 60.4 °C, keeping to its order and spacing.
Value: 50 °C
